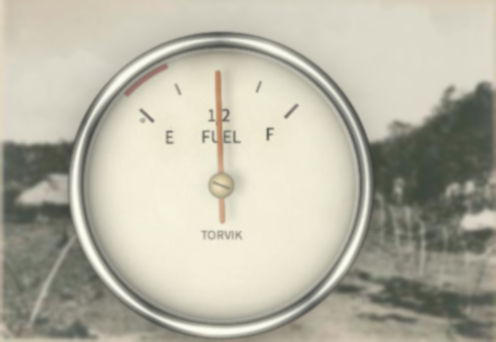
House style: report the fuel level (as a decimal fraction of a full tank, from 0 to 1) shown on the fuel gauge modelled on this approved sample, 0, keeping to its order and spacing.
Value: 0.5
